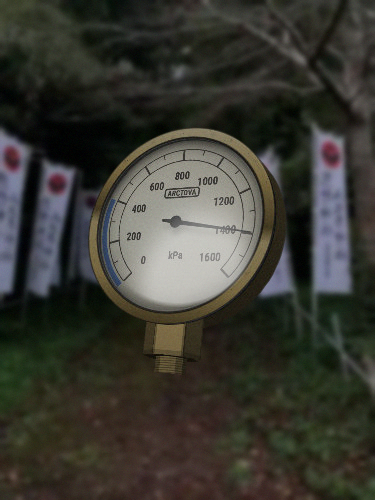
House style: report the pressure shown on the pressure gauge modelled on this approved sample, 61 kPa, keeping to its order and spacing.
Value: 1400 kPa
